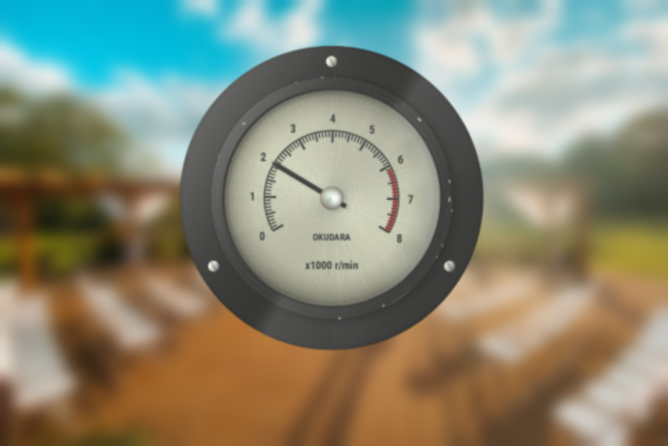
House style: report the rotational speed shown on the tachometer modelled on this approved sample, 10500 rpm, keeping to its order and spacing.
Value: 2000 rpm
